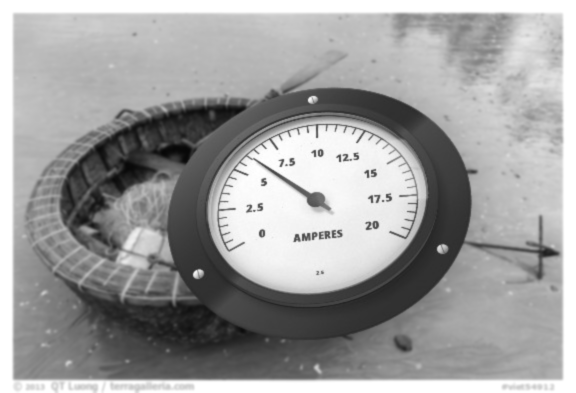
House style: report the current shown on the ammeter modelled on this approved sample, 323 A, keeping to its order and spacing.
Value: 6 A
